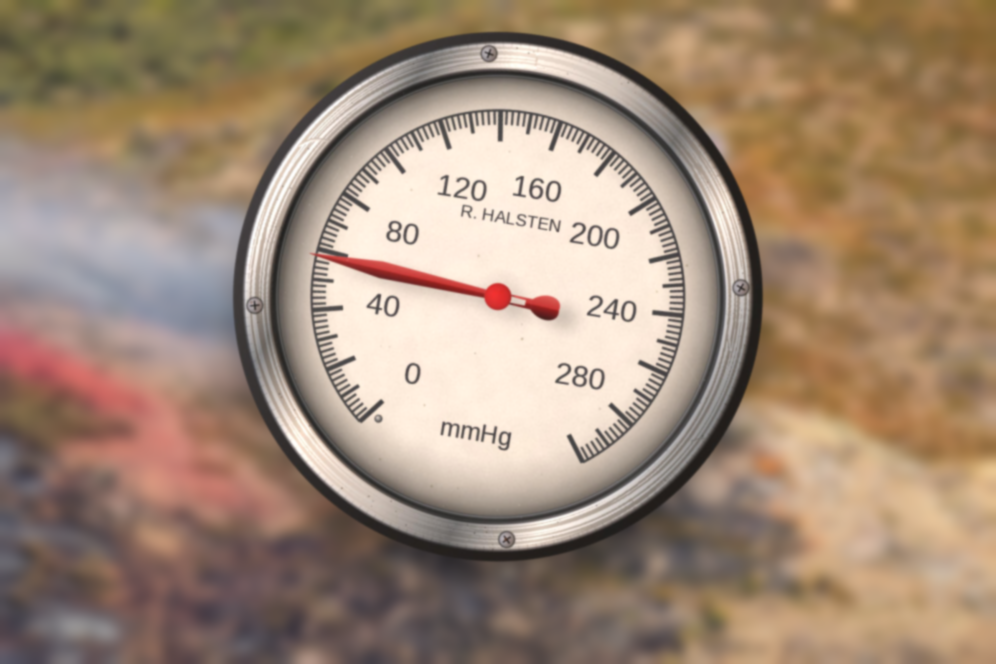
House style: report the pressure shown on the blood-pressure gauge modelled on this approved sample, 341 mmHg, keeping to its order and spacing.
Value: 58 mmHg
